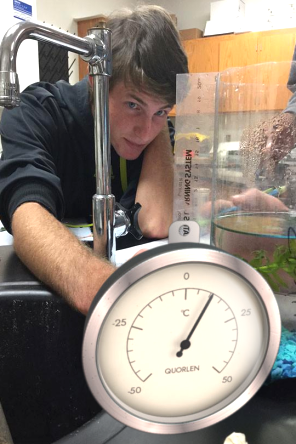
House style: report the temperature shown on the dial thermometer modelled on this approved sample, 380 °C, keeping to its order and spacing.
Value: 10 °C
